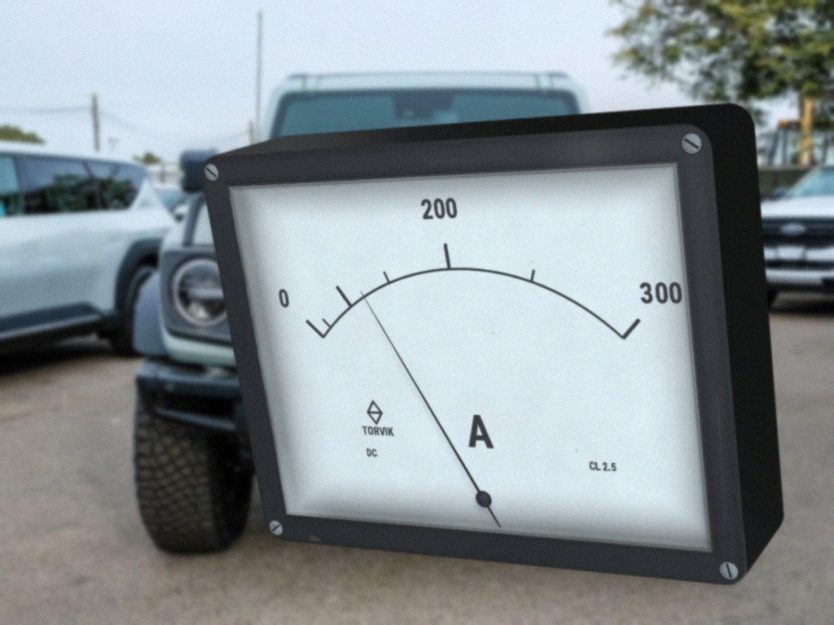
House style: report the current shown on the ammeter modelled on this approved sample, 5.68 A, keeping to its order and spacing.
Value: 125 A
